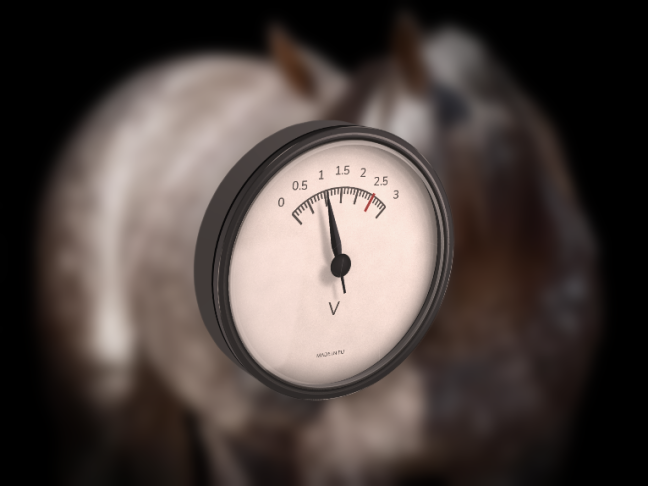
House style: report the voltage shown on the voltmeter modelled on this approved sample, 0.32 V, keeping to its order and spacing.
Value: 1 V
